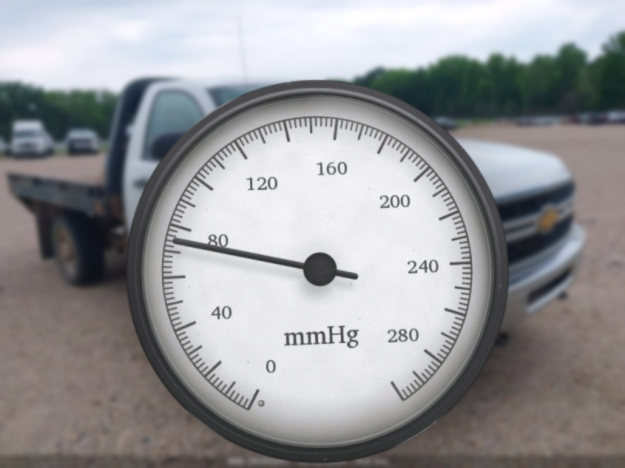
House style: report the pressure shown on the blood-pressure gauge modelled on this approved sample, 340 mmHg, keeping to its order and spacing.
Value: 74 mmHg
